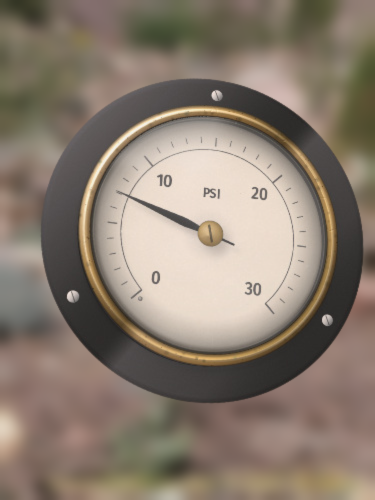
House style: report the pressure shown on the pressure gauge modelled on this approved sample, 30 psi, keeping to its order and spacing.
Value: 7 psi
